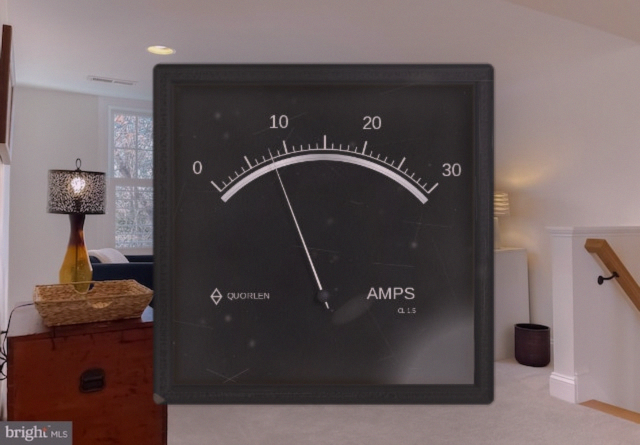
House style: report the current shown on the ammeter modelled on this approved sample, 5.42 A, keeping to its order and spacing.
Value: 8 A
